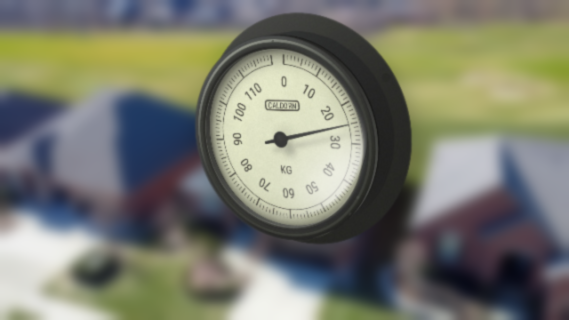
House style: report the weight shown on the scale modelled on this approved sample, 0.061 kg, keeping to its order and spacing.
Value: 25 kg
